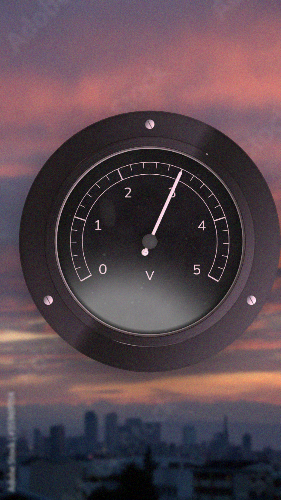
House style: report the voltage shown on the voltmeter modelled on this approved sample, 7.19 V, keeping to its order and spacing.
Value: 3 V
